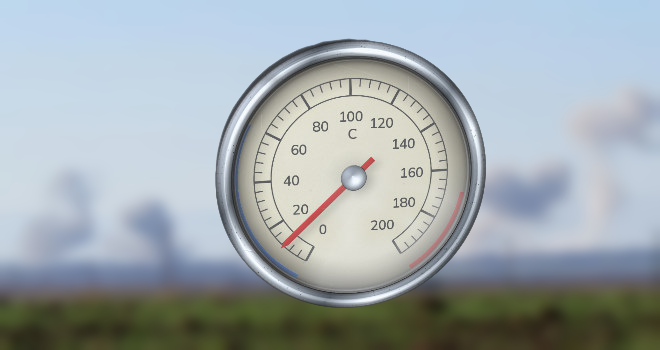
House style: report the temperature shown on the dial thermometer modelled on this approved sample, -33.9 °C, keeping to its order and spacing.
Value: 12 °C
